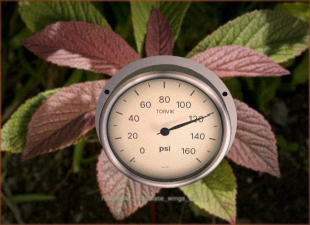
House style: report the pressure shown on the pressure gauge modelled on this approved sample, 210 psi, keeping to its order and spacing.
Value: 120 psi
